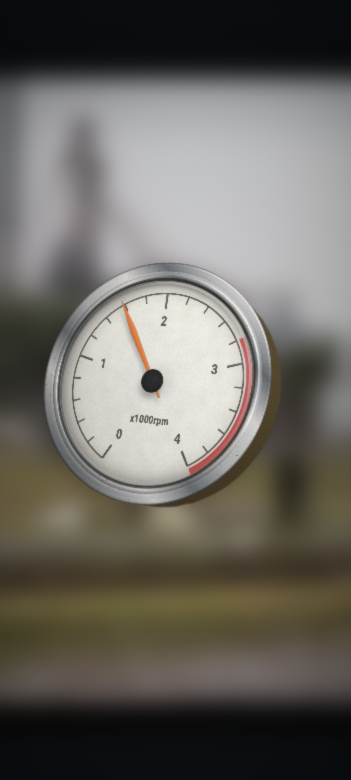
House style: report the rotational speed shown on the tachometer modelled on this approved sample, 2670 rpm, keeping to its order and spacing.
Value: 1600 rpm
